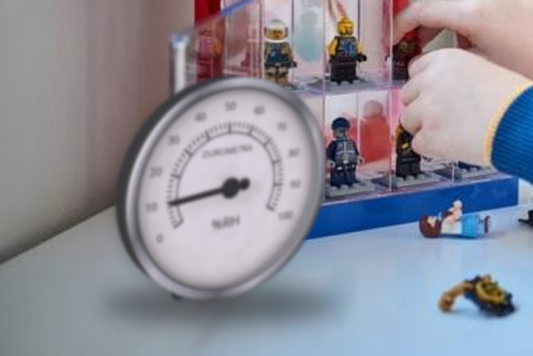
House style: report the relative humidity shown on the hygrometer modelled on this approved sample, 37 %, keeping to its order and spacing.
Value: 10 %
